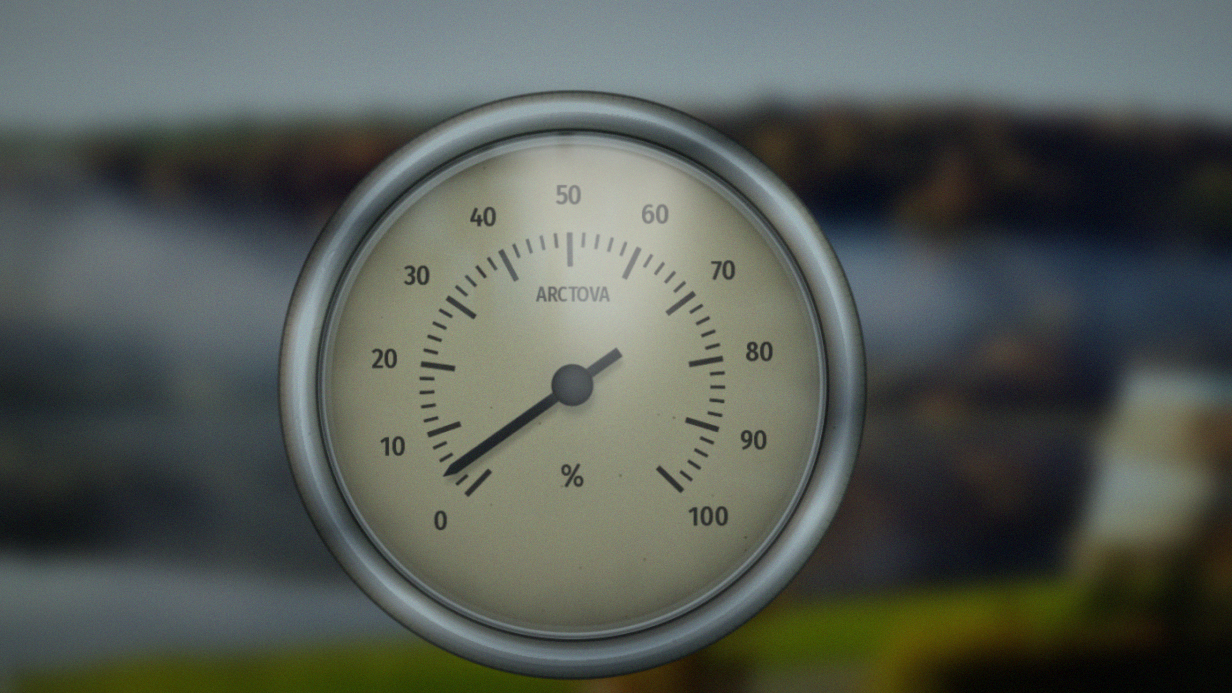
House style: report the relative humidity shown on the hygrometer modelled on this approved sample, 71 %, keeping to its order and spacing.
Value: 4 %
